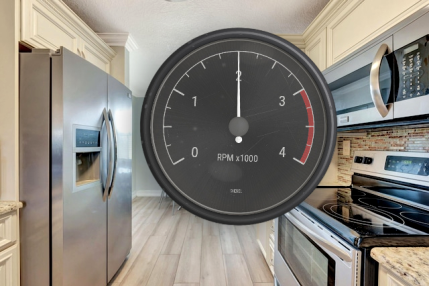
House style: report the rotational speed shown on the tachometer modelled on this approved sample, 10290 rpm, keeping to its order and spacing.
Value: 2000 rpm
